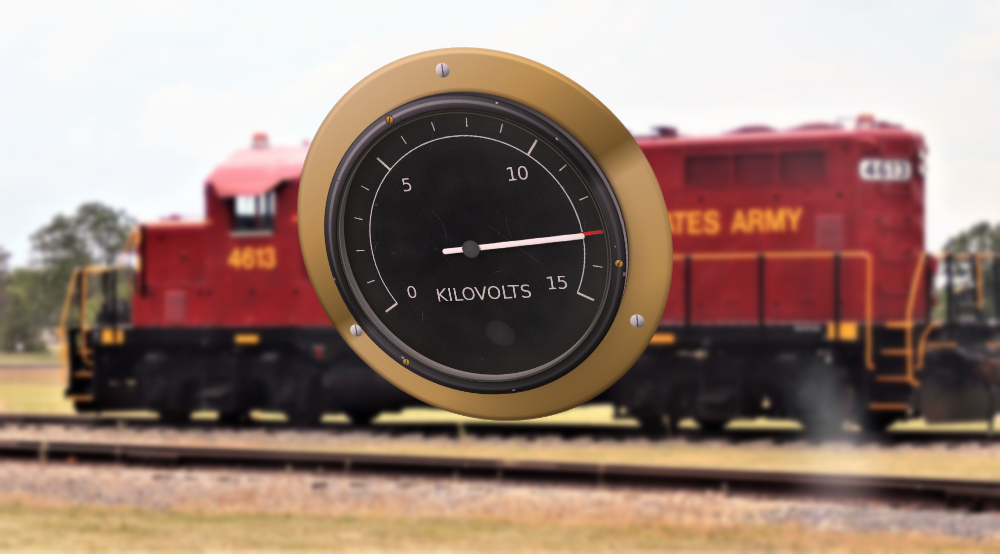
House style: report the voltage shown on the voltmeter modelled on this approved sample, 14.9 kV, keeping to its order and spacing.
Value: 13 kV
